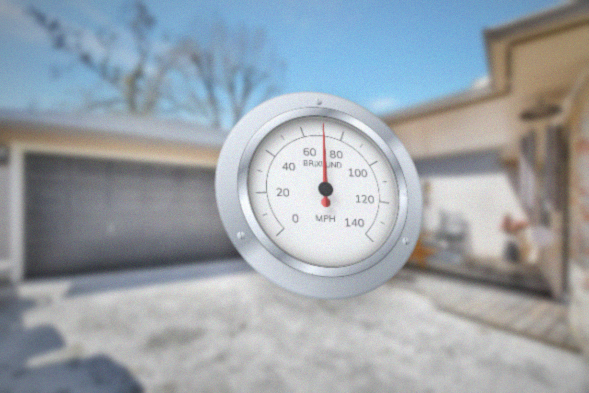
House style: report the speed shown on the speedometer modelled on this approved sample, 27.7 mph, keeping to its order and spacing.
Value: 70 mph
